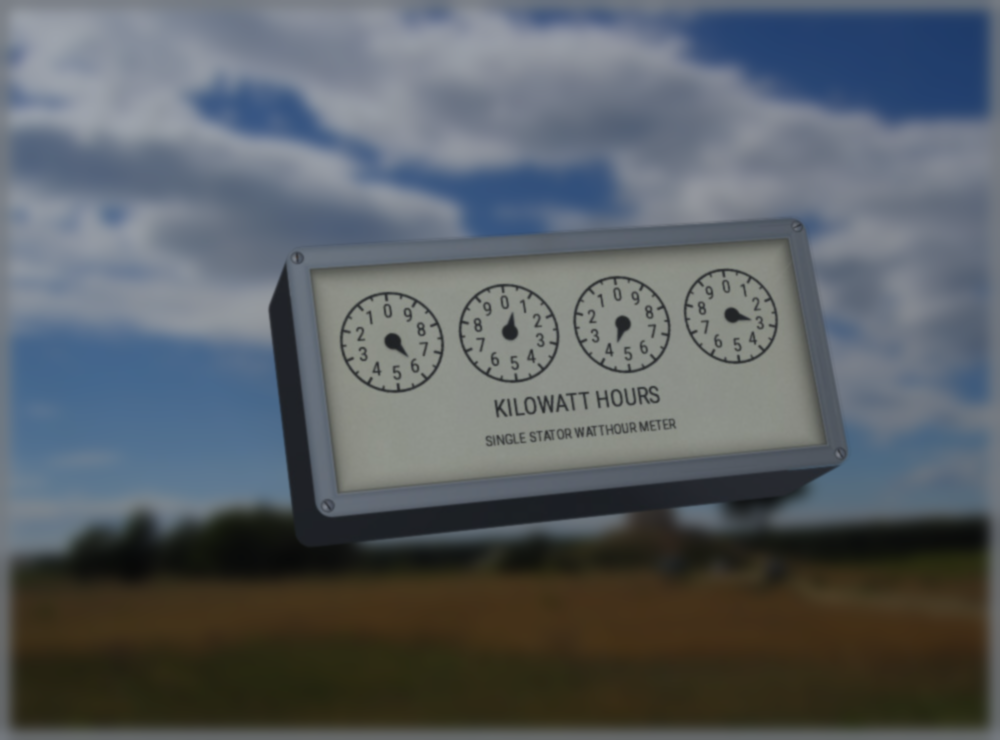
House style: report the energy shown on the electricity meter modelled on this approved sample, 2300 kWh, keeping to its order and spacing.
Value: 6043 kWh
